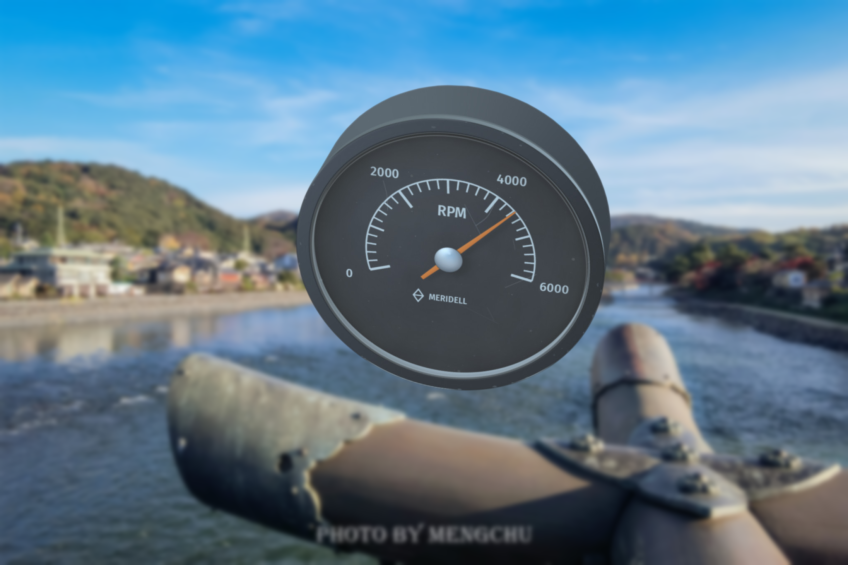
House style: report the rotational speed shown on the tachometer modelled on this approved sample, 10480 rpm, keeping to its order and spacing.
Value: 4400 rpm
